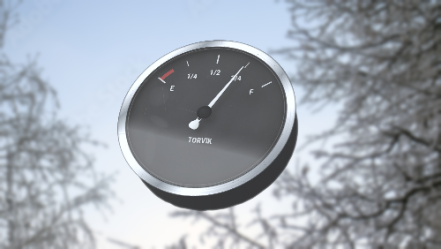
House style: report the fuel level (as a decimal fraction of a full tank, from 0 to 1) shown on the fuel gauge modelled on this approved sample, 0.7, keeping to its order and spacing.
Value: 0.75
